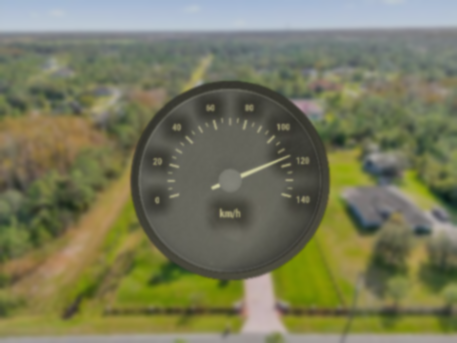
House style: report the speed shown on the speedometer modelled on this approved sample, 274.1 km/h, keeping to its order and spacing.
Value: 115 km/h
